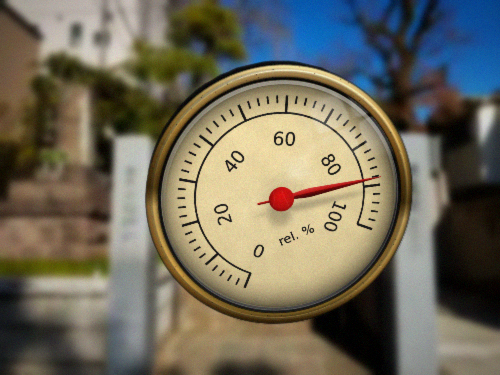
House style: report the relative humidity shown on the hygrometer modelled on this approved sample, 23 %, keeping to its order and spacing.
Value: 88 %
